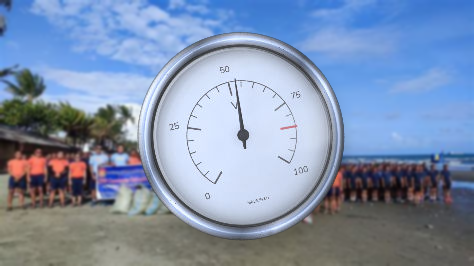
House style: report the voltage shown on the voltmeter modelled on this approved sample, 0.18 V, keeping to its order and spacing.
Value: 52.5 V
